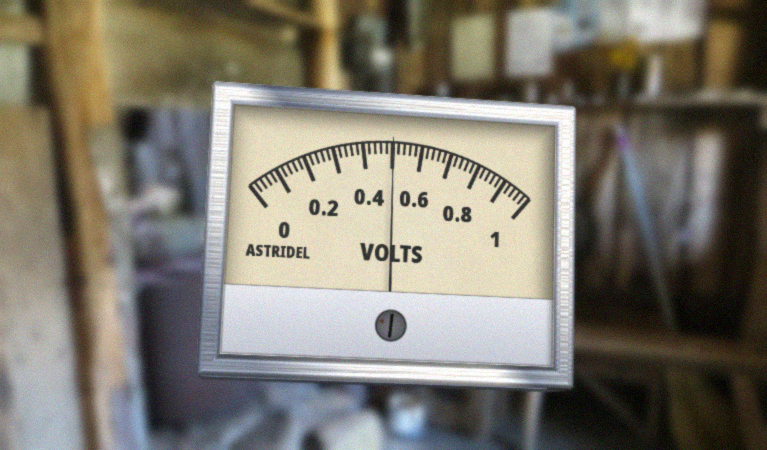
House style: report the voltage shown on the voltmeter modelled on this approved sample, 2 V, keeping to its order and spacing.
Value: 0.5 V
